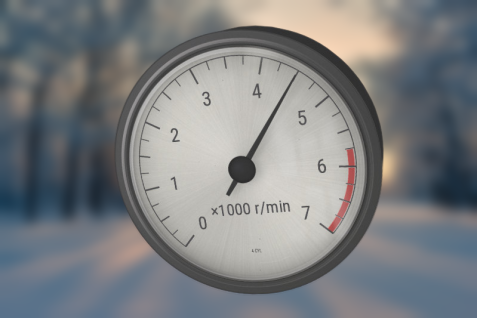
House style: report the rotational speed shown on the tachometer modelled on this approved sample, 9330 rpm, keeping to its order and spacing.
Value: 4500 rpm
